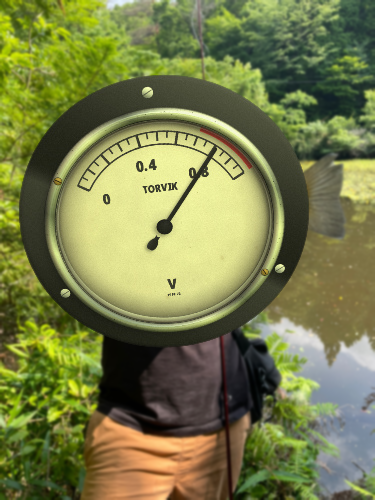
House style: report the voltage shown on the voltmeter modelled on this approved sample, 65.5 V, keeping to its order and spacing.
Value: 0.8 V
